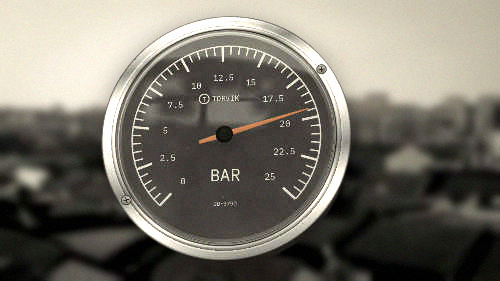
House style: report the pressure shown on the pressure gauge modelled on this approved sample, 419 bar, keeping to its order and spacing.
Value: 19.5 bar
